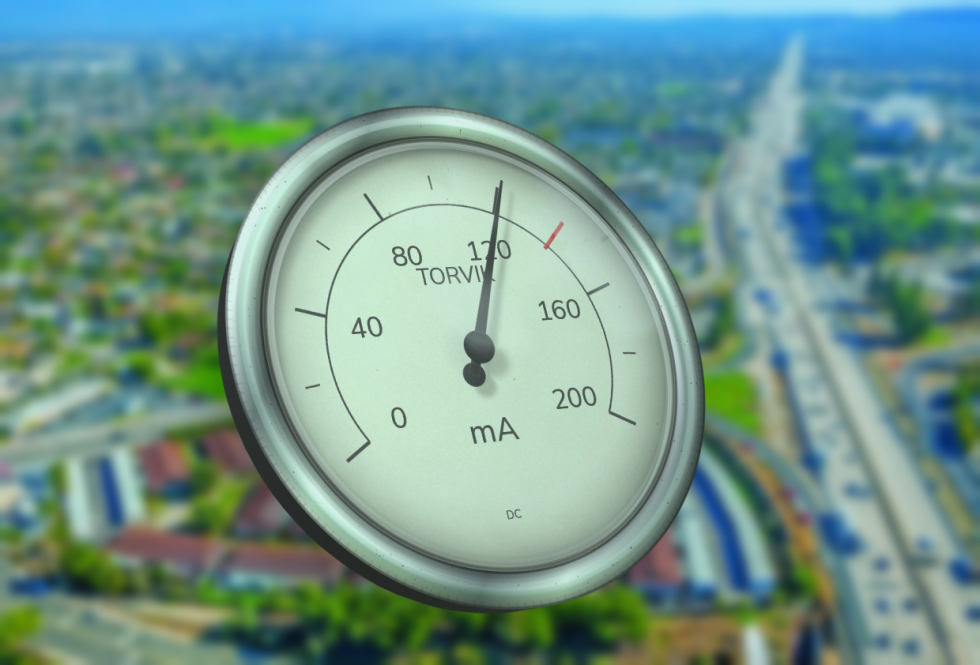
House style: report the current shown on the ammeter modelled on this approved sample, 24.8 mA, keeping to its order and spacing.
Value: 120 mA
